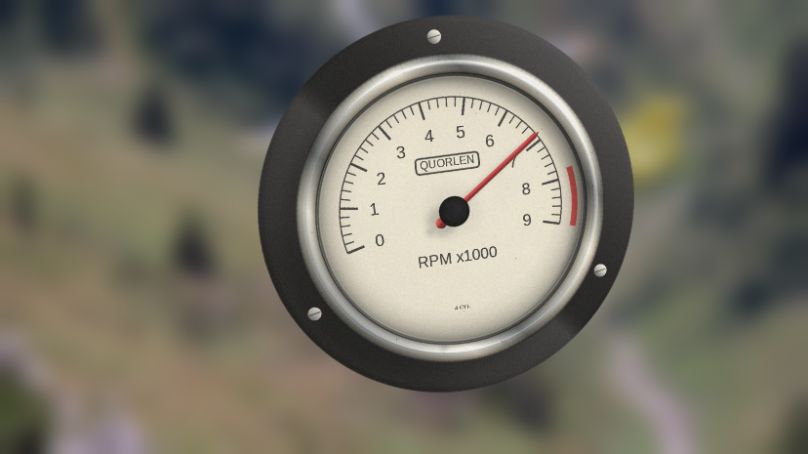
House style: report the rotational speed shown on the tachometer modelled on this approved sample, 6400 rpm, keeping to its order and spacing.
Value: 6800 rpm
